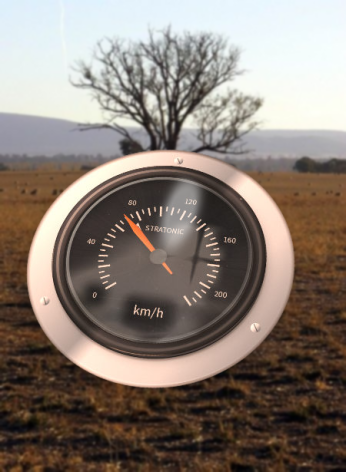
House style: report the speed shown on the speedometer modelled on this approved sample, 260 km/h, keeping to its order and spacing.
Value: 70 km/h
